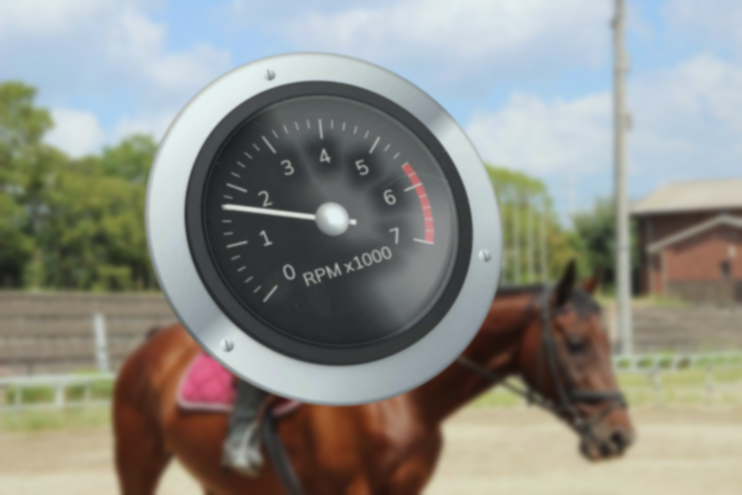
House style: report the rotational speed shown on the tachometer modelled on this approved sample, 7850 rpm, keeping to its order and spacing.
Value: 1600 rpm
